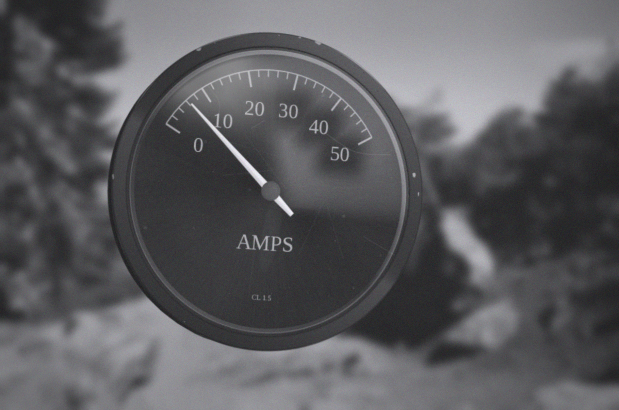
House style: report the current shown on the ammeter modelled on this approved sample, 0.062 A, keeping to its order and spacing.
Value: 6 A
